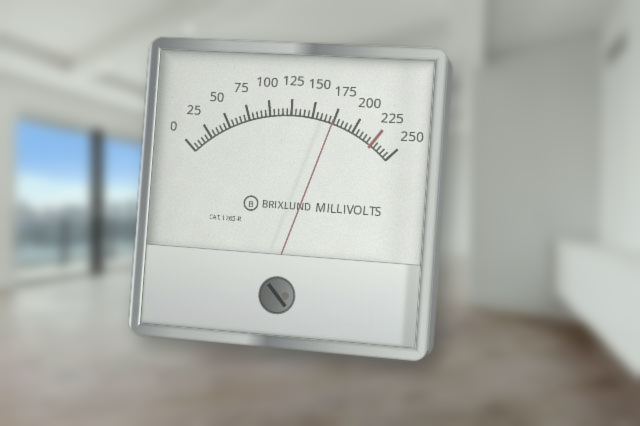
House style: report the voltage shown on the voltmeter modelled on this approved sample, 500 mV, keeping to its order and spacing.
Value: 175 mV
